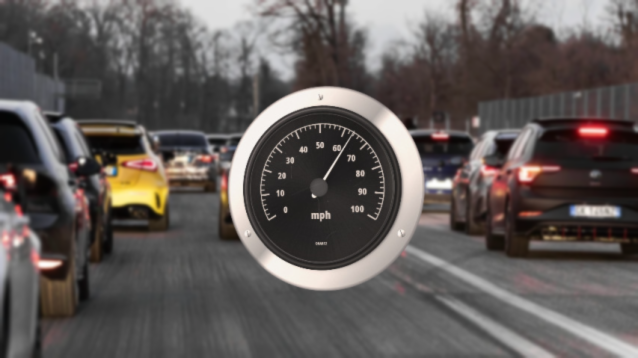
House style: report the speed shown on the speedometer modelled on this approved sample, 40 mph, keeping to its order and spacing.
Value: 64 mph
